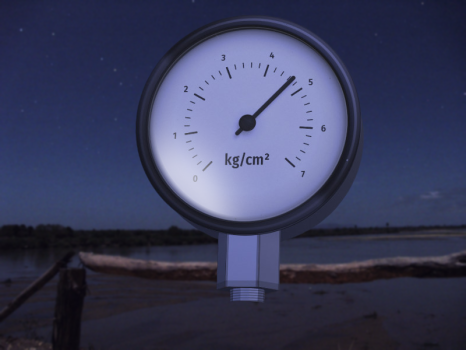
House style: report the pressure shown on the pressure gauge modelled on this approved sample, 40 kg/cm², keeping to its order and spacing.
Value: 4.7 kg/cm²
